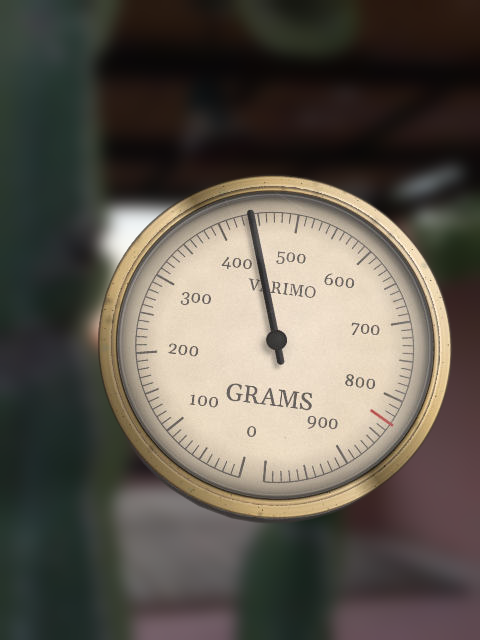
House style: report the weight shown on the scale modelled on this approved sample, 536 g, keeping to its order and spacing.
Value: 440 g
